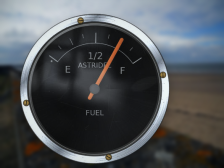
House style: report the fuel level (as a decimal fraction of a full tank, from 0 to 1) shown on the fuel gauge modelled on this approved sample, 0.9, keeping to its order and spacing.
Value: 0.75
